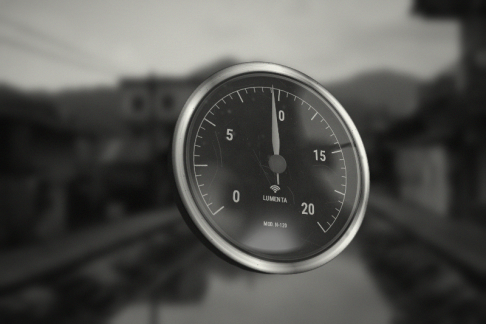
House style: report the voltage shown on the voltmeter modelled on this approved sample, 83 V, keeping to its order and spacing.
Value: 9.5 V
